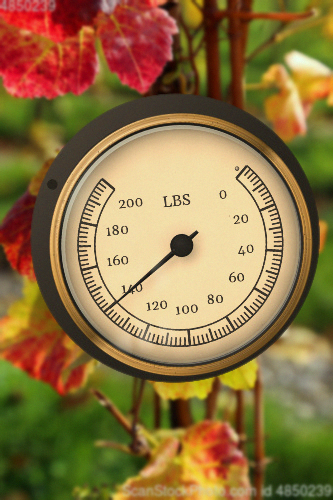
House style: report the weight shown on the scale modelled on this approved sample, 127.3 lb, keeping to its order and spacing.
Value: 140 lb
